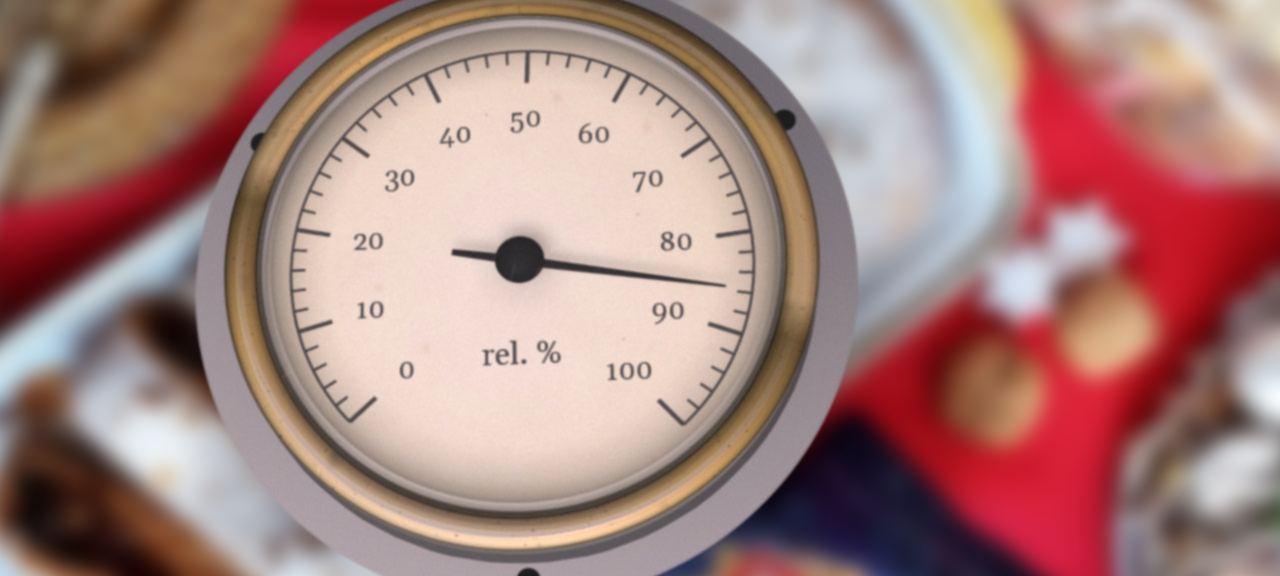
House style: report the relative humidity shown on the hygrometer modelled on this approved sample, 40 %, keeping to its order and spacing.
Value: 86 %
